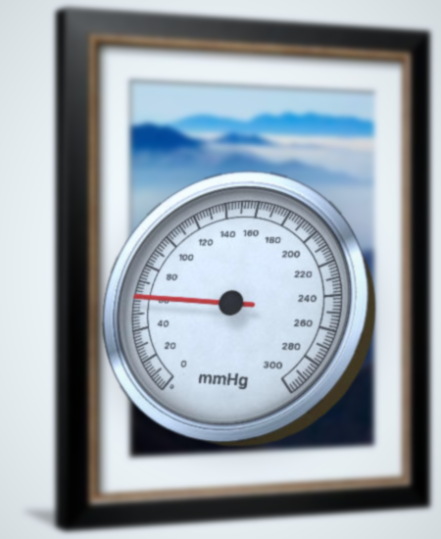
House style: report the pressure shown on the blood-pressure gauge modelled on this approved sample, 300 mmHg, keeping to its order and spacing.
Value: 60 mmHg
